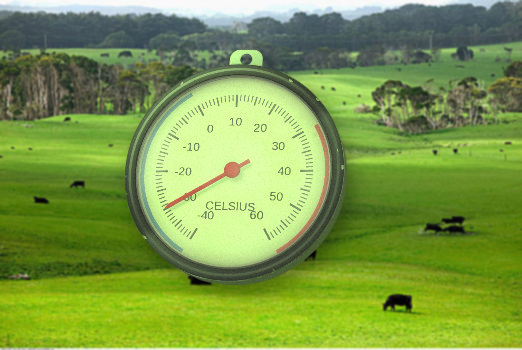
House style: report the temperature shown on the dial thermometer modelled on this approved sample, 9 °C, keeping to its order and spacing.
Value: -30 °C
